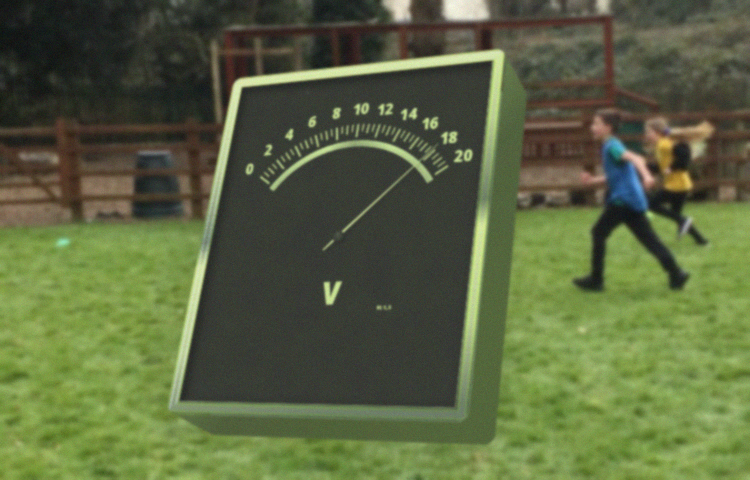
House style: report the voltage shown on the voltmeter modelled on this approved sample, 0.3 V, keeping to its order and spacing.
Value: 18 V
